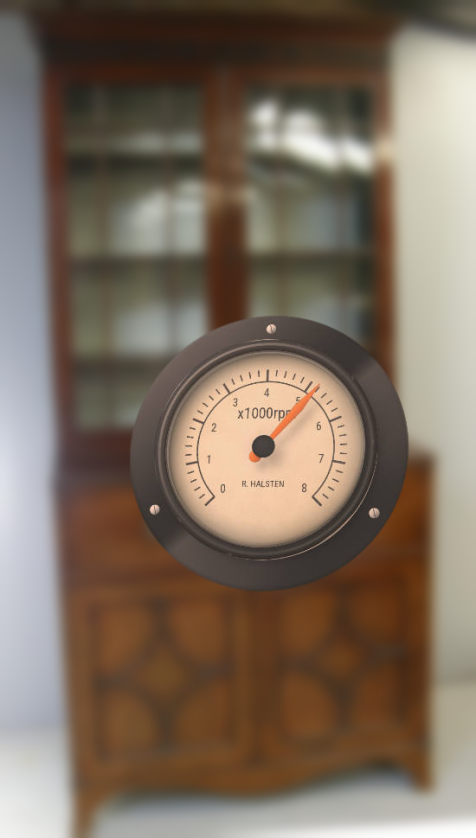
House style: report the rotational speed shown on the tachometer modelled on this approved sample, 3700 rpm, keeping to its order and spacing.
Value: 5200 rpm
